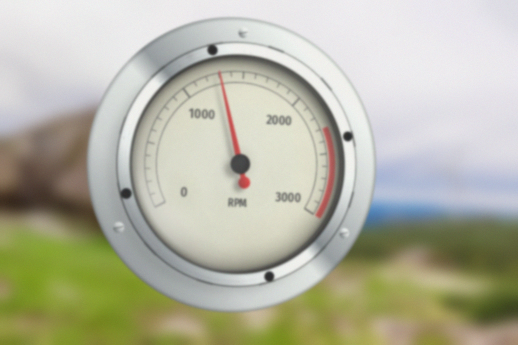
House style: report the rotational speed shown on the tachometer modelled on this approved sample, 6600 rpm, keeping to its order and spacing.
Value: 1300 rpm
